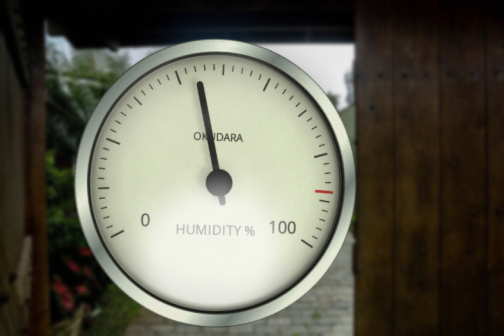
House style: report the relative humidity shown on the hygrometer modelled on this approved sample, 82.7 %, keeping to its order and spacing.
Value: 44 %
